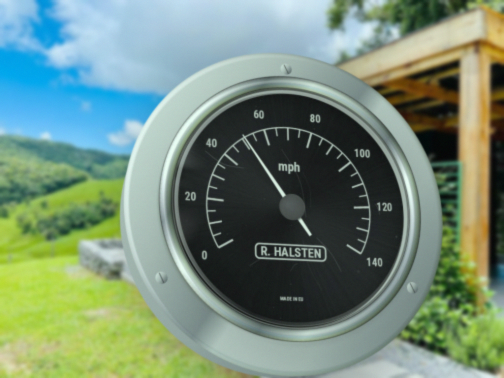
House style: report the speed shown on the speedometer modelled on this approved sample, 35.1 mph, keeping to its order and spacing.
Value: 50 mph
